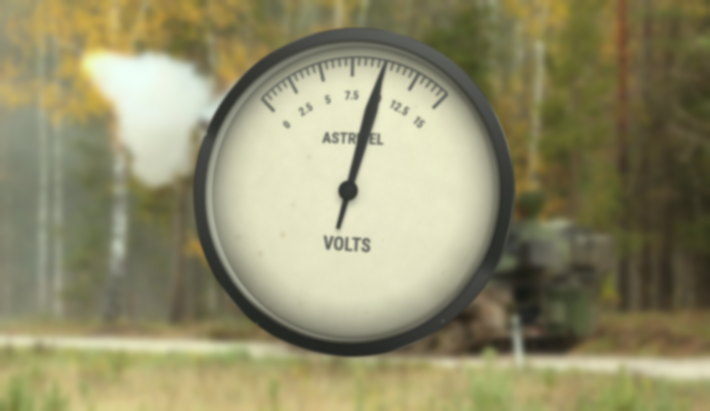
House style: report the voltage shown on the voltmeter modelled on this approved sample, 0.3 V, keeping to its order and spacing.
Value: 10 V
